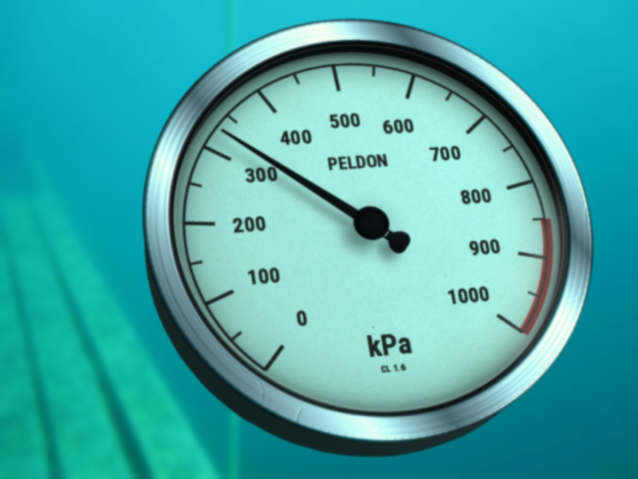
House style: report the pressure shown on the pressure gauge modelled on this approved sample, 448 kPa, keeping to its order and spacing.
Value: 325 kPa
